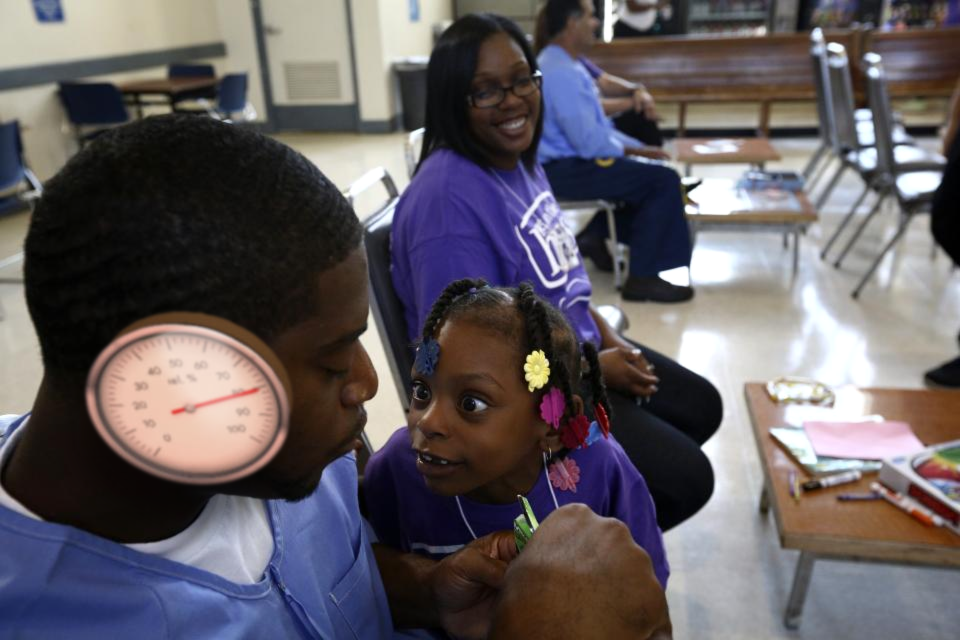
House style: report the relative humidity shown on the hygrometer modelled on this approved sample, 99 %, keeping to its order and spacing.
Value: 80 %
